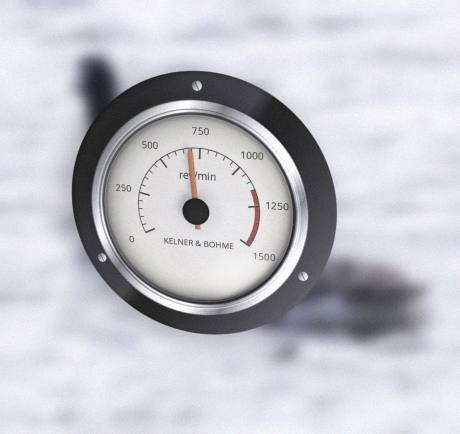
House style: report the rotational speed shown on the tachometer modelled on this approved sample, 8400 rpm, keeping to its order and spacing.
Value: 700 rpm
